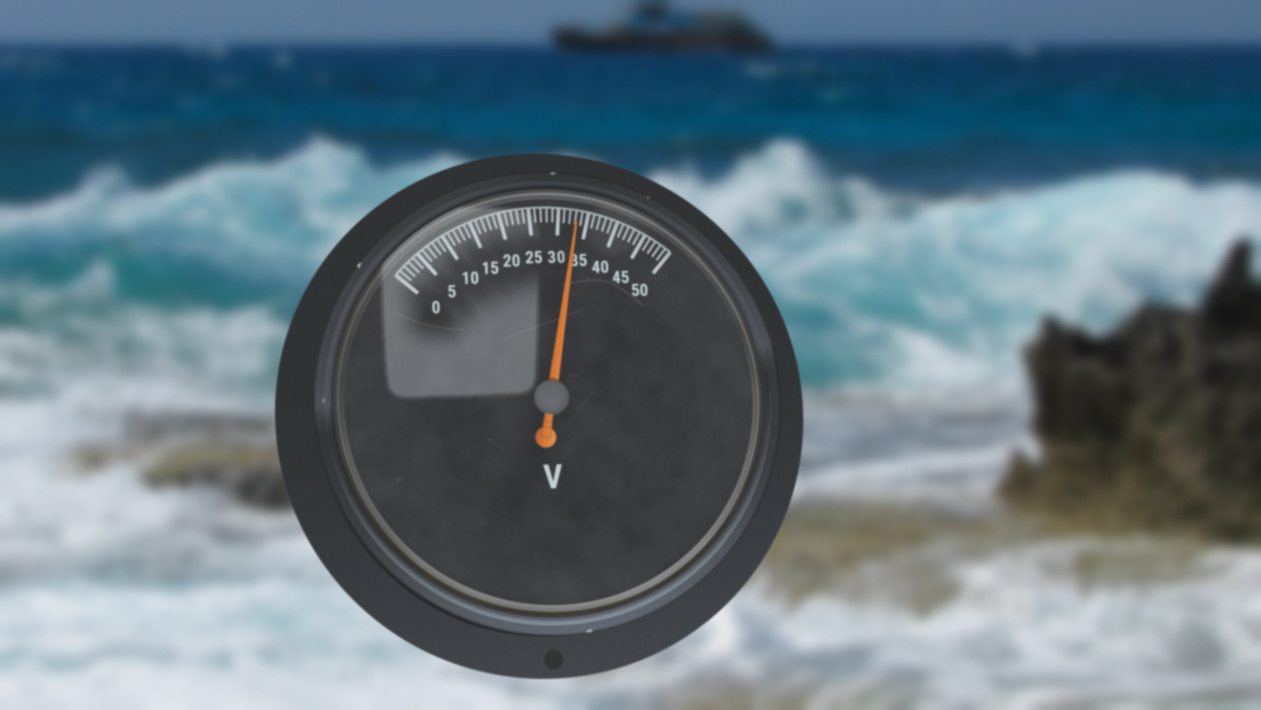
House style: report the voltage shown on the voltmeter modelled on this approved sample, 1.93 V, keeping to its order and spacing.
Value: 33 V
